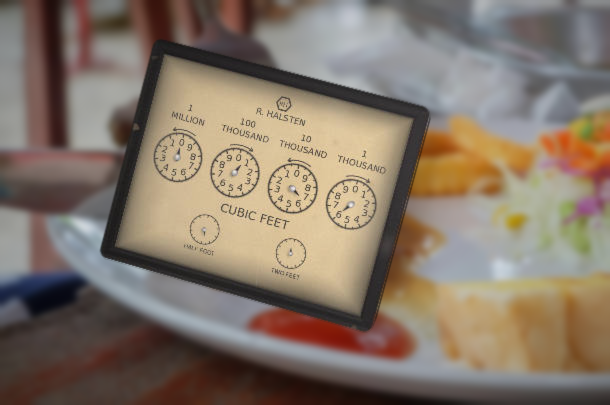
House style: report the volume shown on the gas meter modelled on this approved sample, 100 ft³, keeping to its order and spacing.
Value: 6600 ft³
